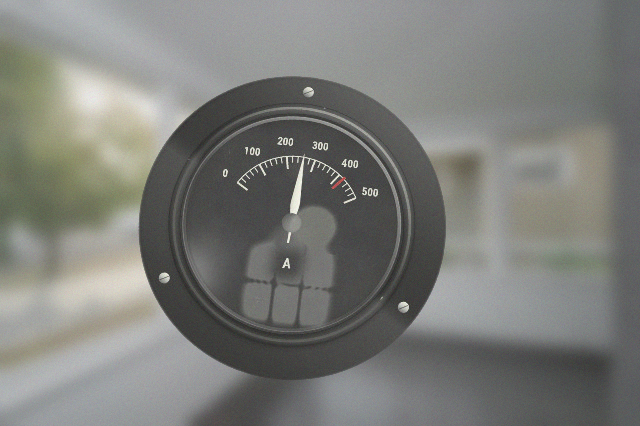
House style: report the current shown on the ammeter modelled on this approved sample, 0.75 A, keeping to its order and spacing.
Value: 260 A
